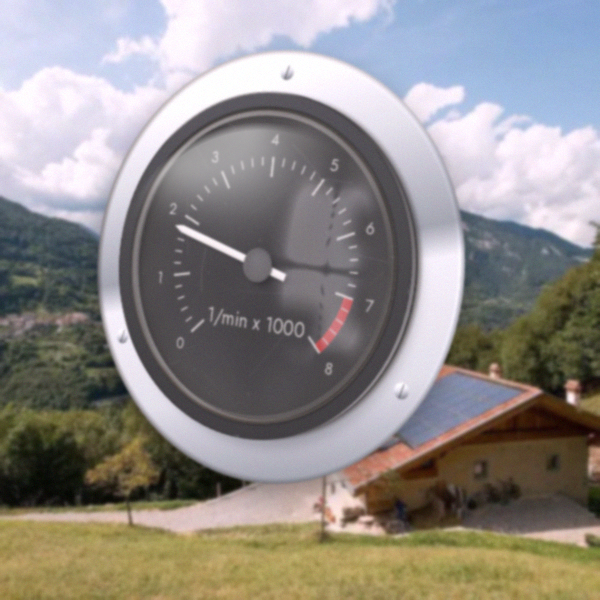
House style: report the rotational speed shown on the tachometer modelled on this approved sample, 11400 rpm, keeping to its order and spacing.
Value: 1800 rpm
